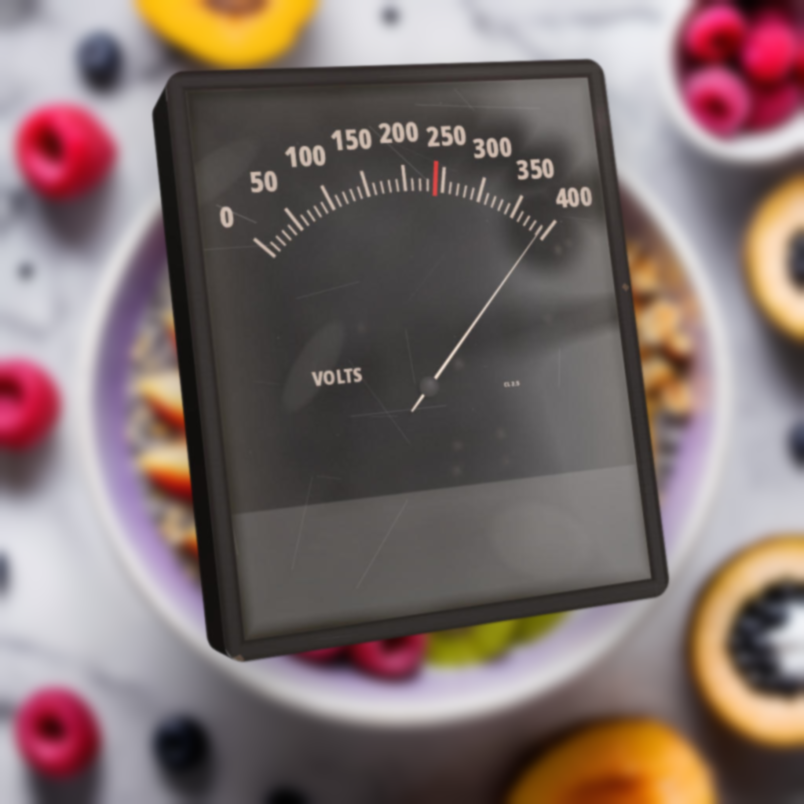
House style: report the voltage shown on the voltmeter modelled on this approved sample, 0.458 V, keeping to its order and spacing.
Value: 390 V
